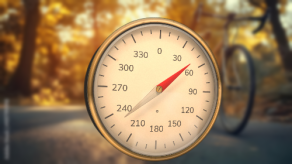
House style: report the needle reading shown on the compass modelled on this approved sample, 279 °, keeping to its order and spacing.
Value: 50 °
